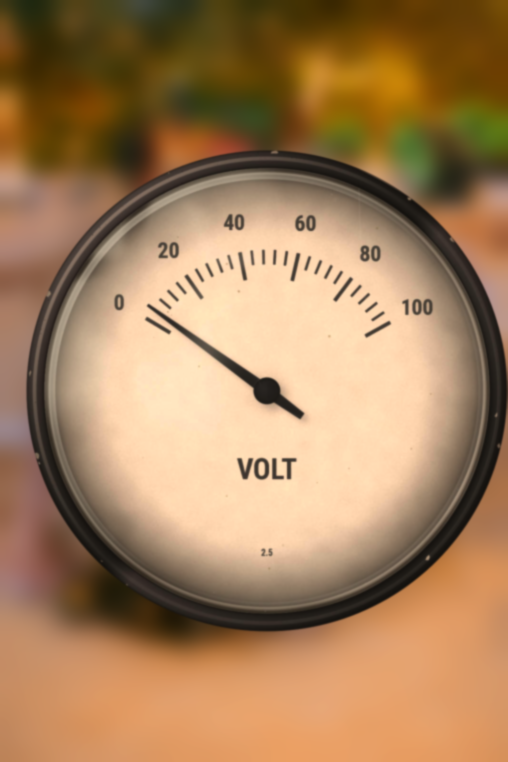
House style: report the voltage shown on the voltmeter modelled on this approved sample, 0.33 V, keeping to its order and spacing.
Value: 4 V
